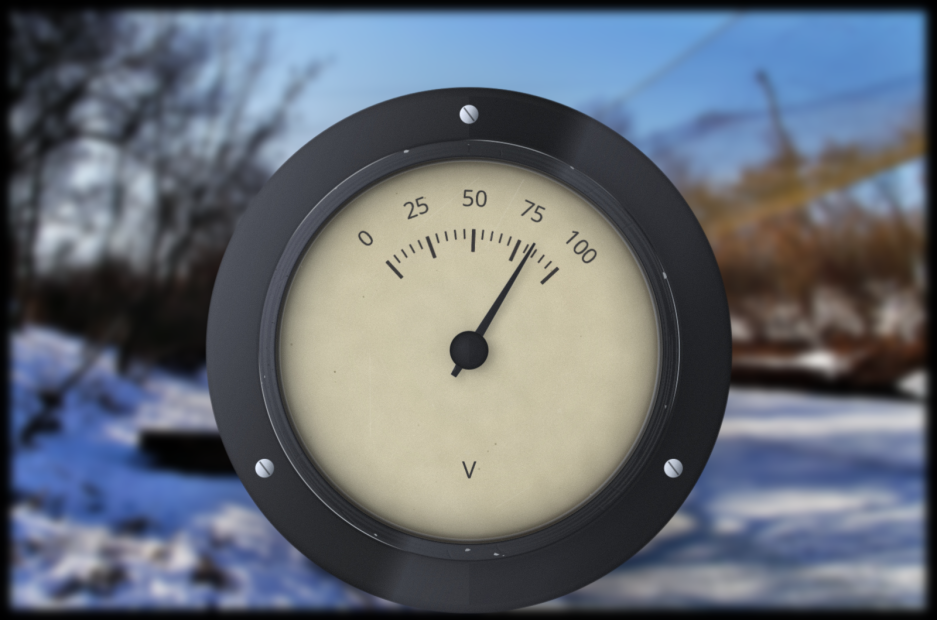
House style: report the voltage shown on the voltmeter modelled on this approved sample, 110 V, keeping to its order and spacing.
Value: 82.5 V
